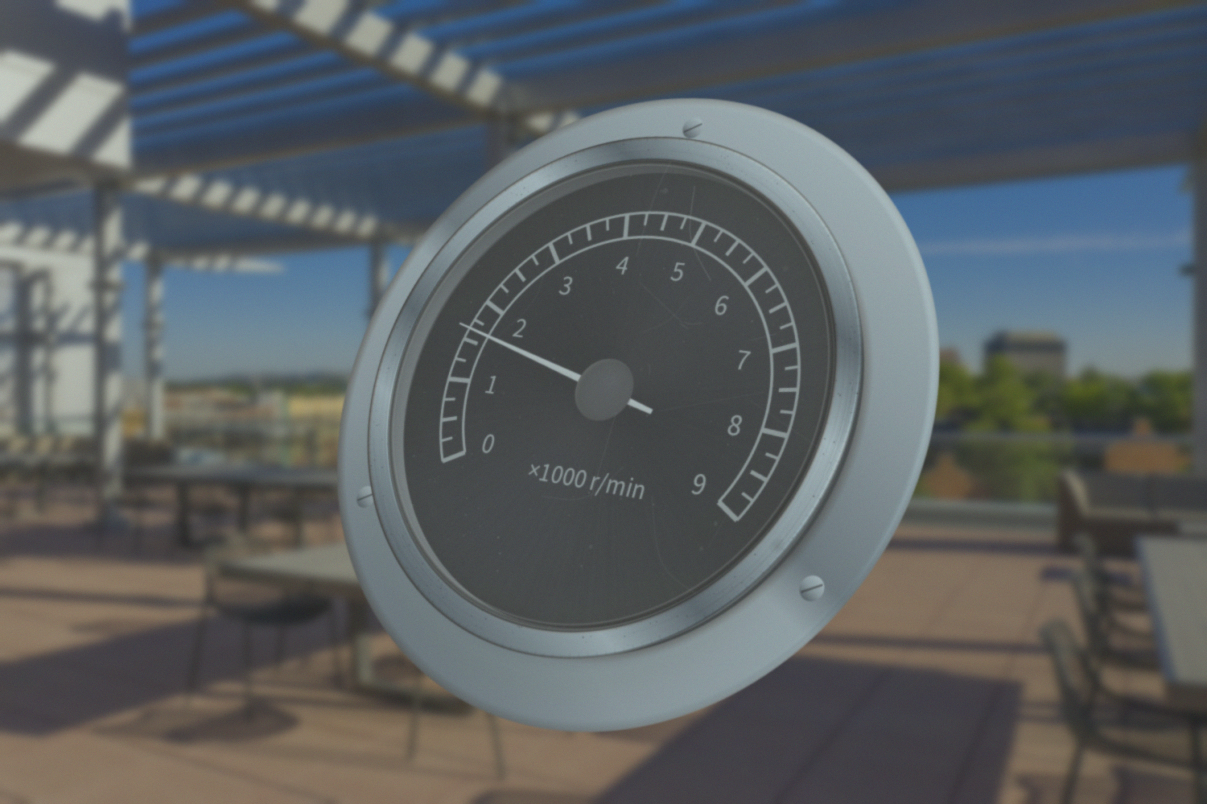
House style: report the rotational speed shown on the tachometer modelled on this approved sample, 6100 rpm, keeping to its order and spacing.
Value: 1625 rpm
